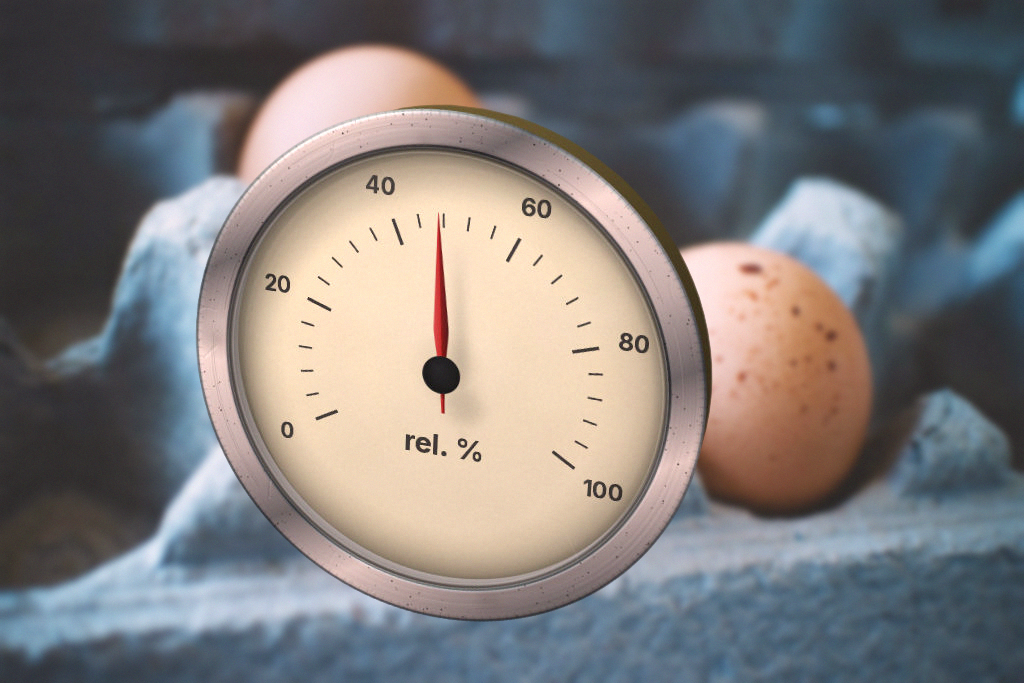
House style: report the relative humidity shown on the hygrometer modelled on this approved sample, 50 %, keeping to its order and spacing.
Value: 48 %
